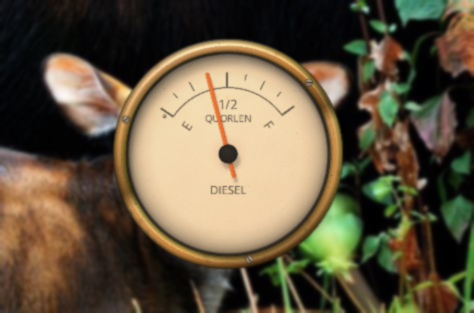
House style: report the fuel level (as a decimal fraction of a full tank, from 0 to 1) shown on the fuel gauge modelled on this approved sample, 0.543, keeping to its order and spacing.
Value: 0.375
